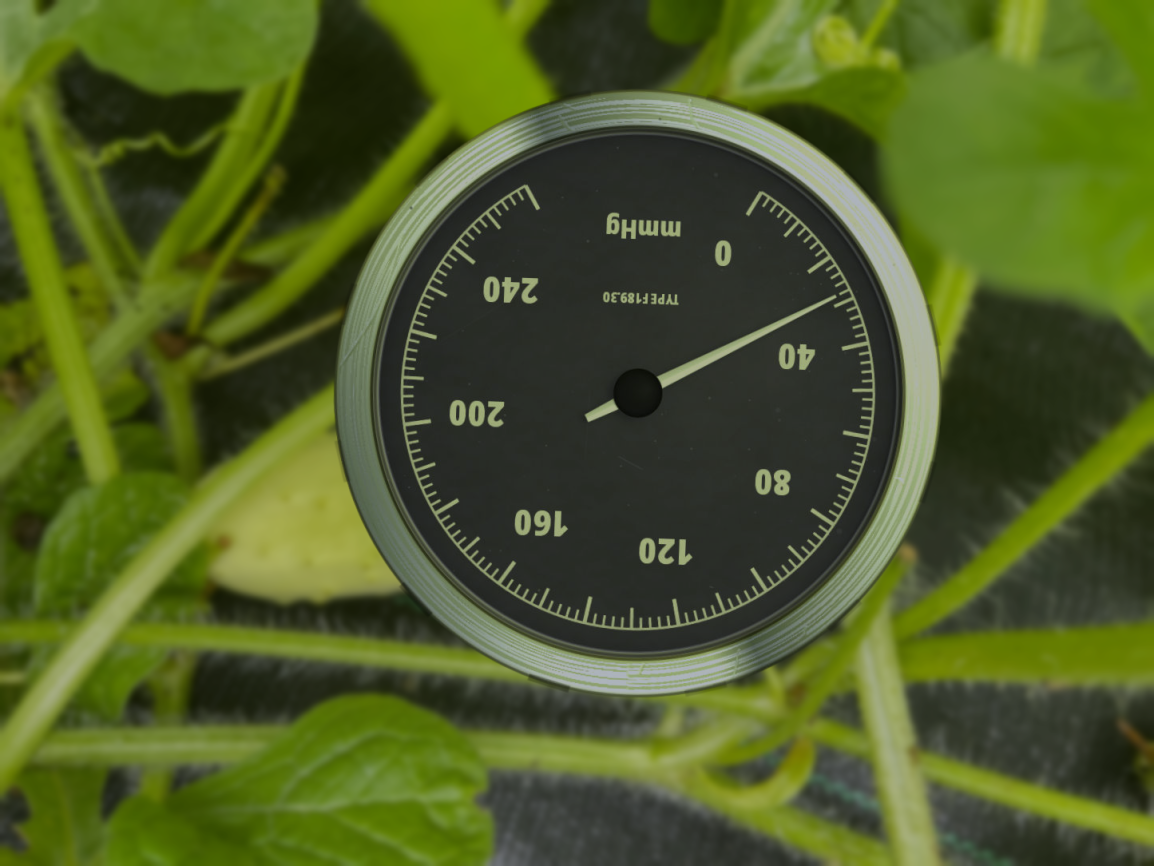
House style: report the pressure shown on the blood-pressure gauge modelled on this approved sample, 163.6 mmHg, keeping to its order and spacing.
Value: 28 mmHg
